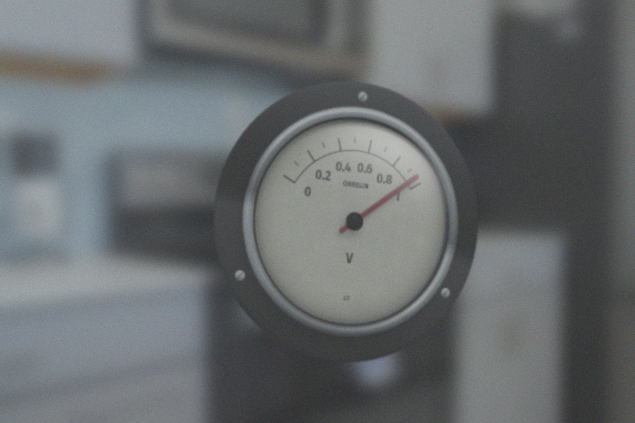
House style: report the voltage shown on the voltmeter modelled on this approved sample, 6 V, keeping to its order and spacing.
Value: 0.95 V
